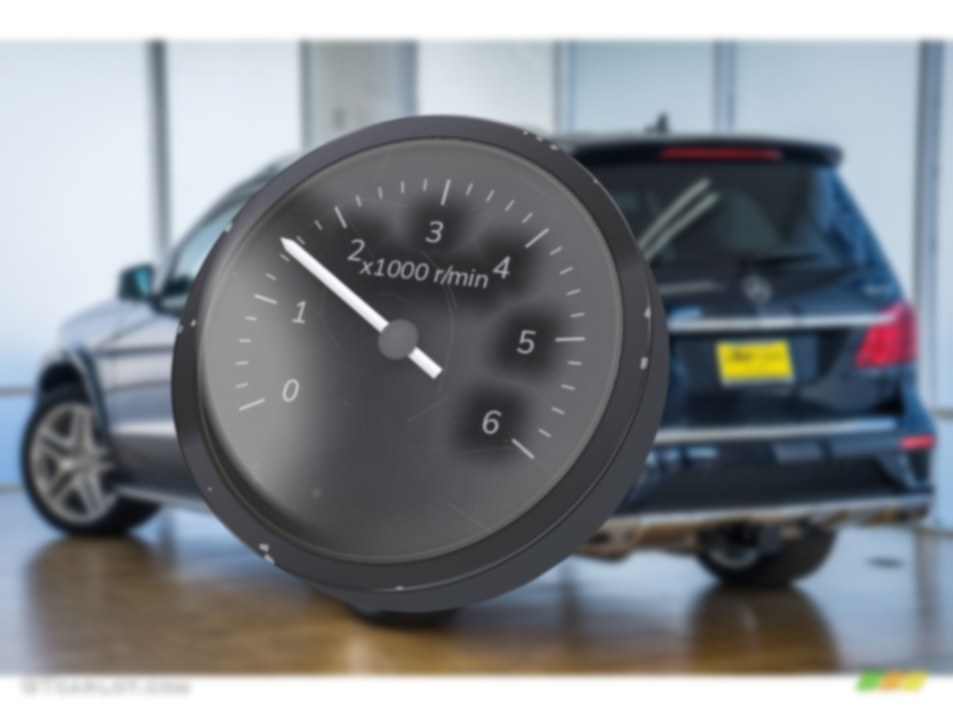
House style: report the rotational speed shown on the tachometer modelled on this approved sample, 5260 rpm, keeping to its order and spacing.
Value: 1500 rpm
